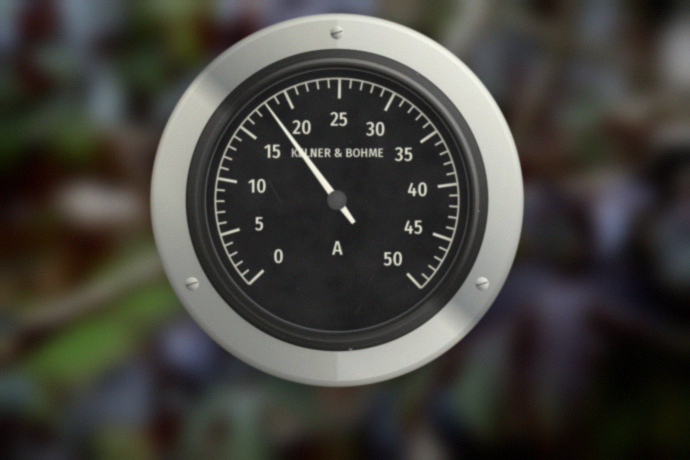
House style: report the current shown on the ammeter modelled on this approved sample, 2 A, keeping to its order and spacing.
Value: 18 A
